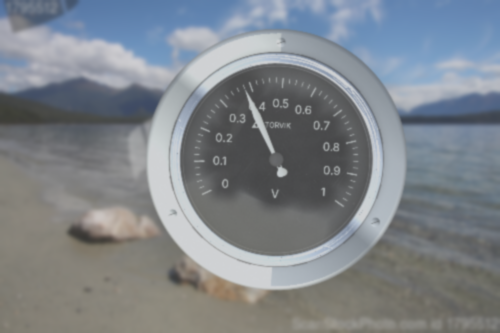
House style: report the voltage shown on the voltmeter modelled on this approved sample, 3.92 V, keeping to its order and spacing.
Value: 0.38 V
